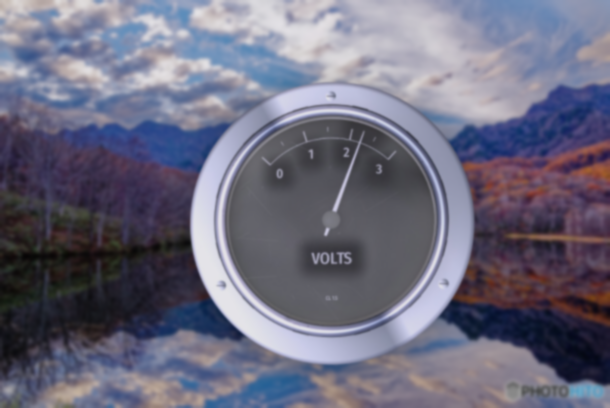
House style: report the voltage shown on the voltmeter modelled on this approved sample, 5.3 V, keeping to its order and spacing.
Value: 2.25 V
